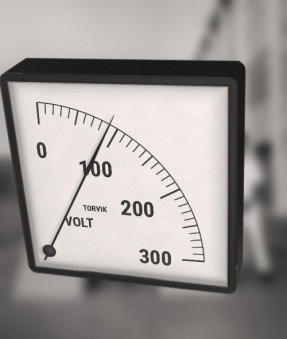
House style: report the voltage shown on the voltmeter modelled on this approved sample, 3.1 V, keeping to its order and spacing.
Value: 90 V
